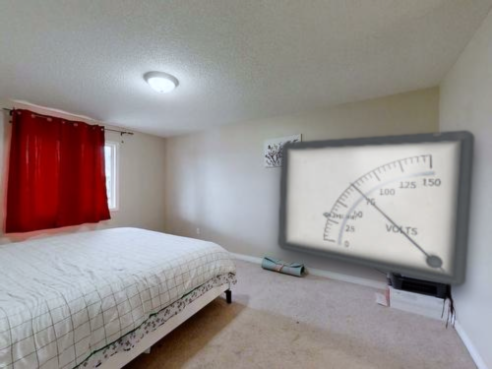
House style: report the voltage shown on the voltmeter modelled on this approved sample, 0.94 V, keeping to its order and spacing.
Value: 75 V
